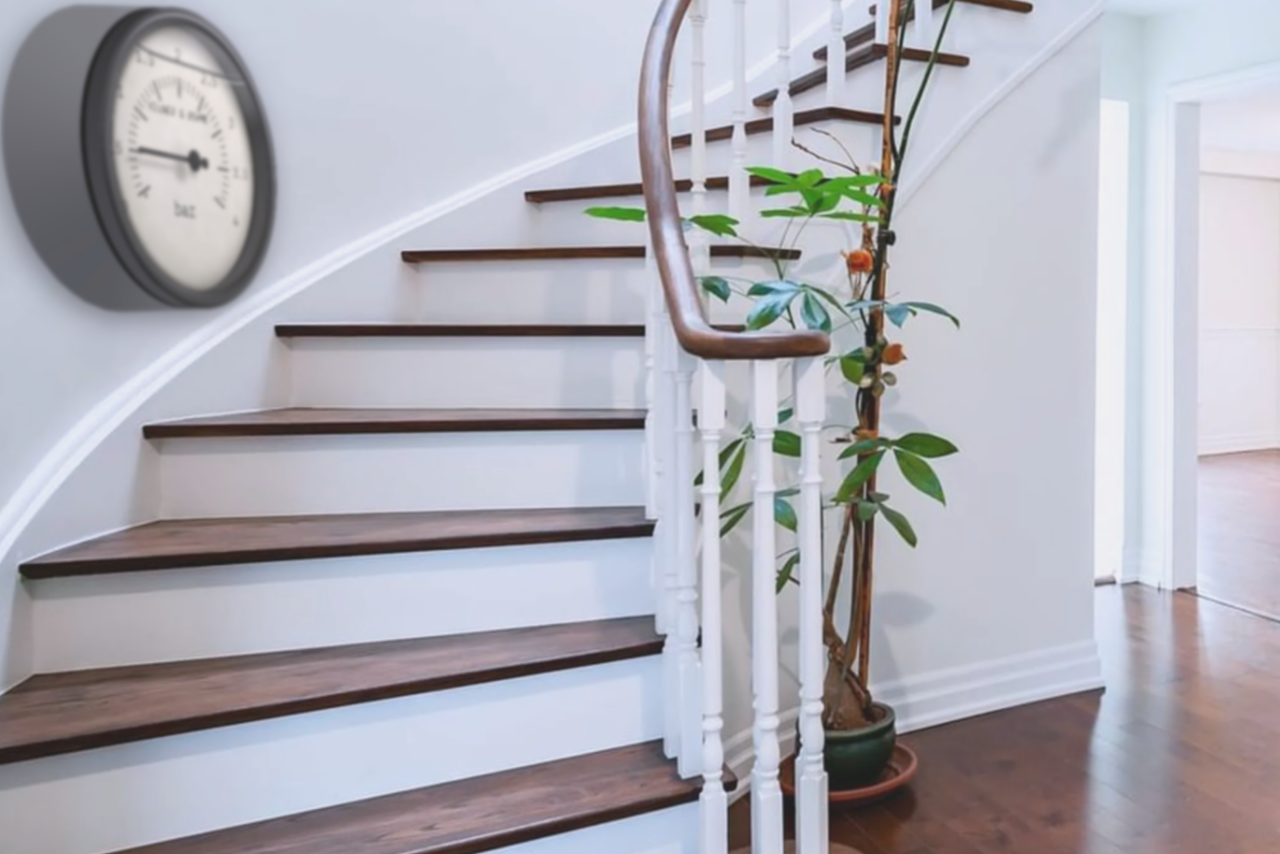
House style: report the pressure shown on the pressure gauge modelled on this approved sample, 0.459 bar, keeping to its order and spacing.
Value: 0.5 bar
